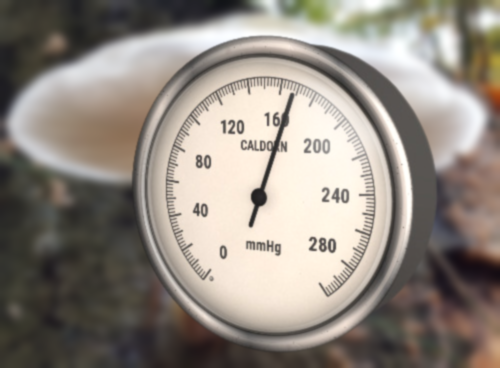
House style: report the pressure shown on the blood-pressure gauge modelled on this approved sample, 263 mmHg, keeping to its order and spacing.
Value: 170 mmHg
